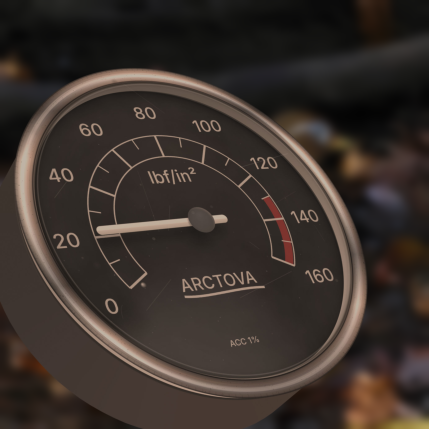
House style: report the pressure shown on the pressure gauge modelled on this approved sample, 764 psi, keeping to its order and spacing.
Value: 20 psi
